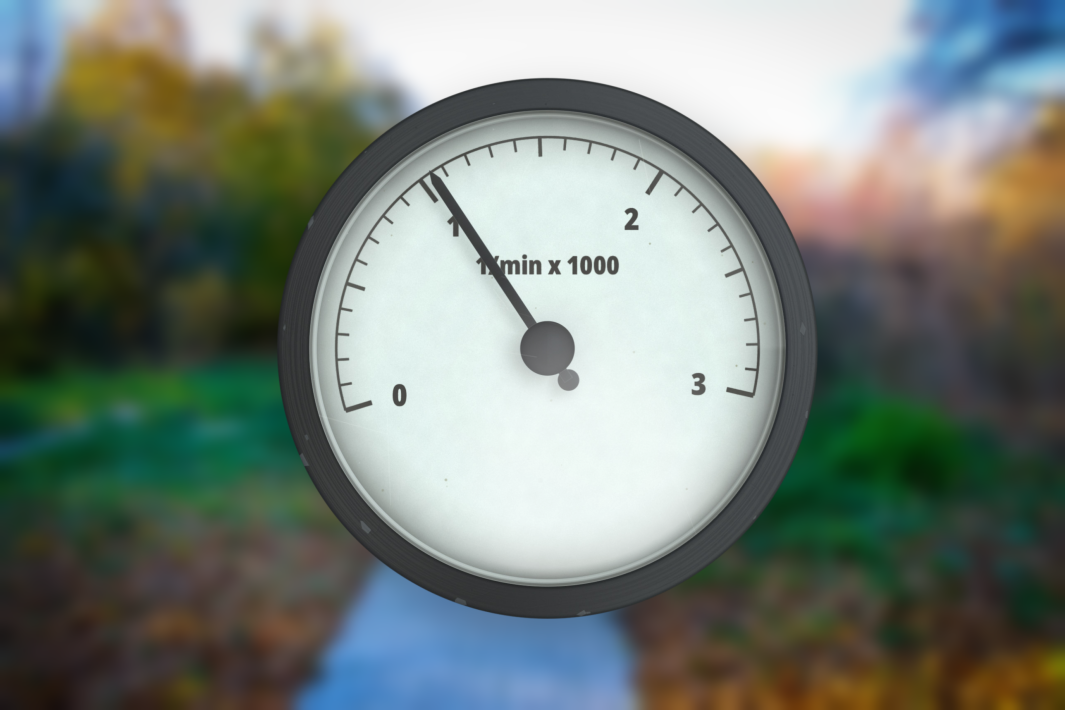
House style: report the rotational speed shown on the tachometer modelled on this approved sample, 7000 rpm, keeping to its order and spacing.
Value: 1050 rpm
